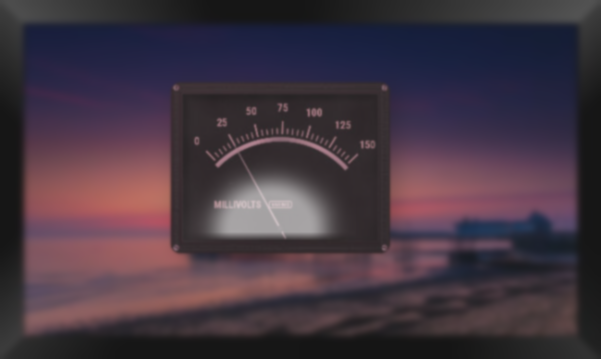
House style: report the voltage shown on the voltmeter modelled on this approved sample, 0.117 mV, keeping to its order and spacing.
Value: 25 mV
